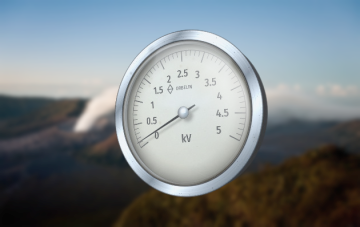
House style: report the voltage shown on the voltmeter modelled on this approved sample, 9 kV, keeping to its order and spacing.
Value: 0.1 kV
